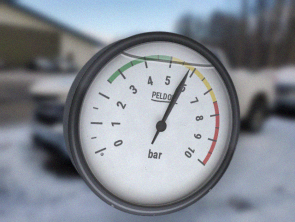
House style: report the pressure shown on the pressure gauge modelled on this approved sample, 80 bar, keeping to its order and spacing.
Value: 5.75 bar
